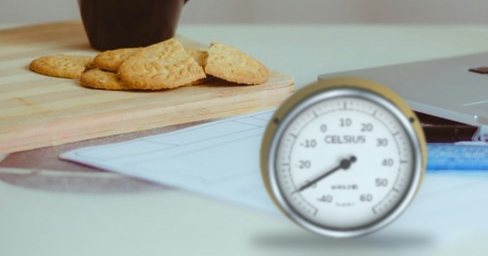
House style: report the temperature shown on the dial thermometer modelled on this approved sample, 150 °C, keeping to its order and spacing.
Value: -30 °C
